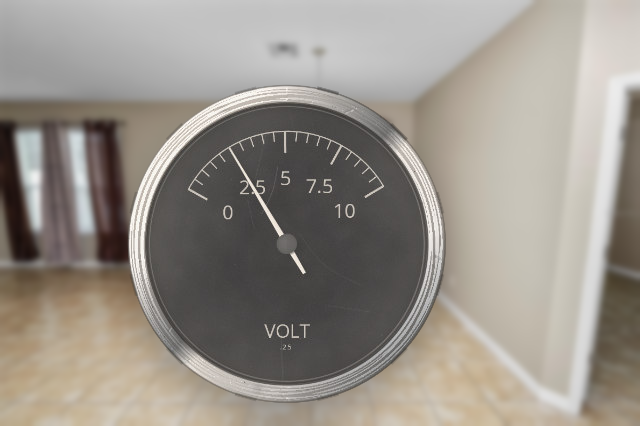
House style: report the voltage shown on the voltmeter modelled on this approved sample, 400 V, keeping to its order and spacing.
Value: 2.5 V
